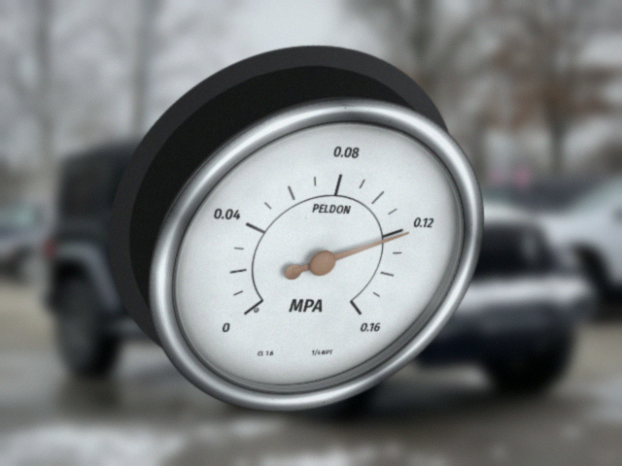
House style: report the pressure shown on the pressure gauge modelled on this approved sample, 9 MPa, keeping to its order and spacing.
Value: 0.12 MPa
